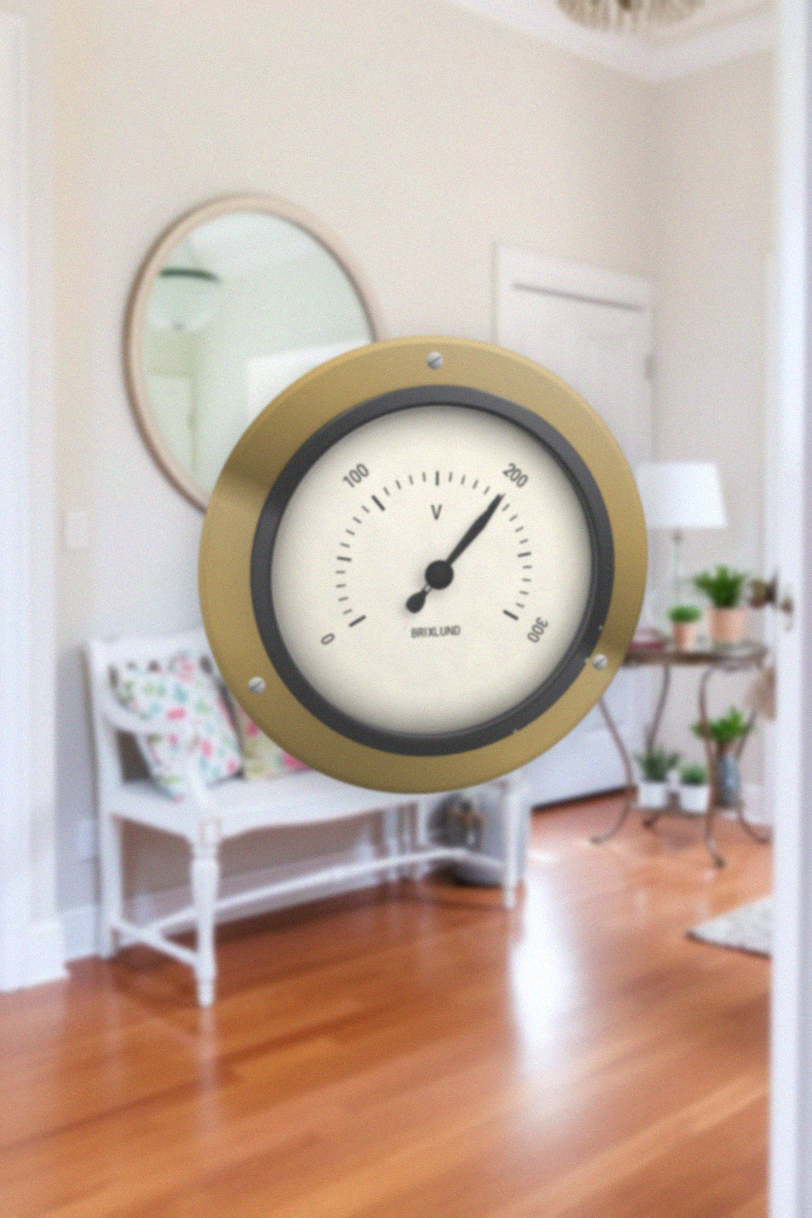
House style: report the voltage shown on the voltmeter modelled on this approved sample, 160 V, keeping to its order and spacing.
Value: 200 V
